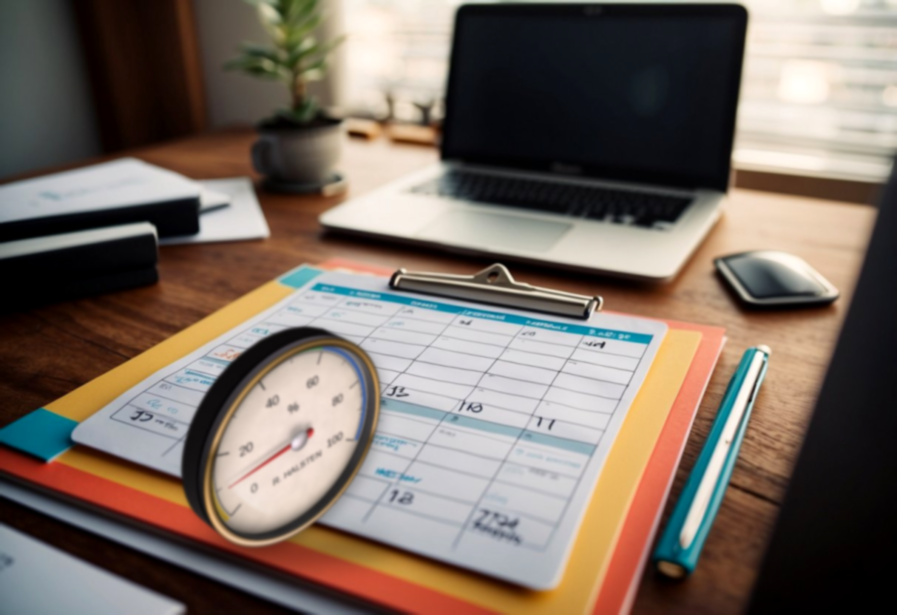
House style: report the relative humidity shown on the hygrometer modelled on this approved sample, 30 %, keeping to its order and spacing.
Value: 10 %
